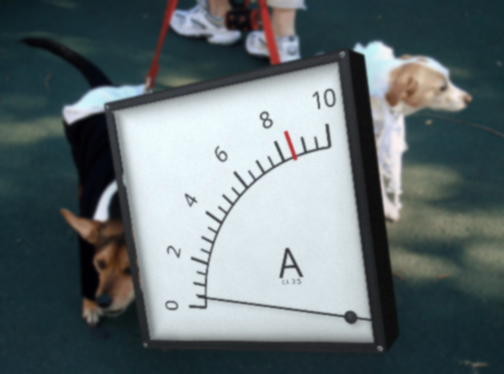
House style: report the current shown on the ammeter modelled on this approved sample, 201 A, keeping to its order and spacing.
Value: 0.5 A
